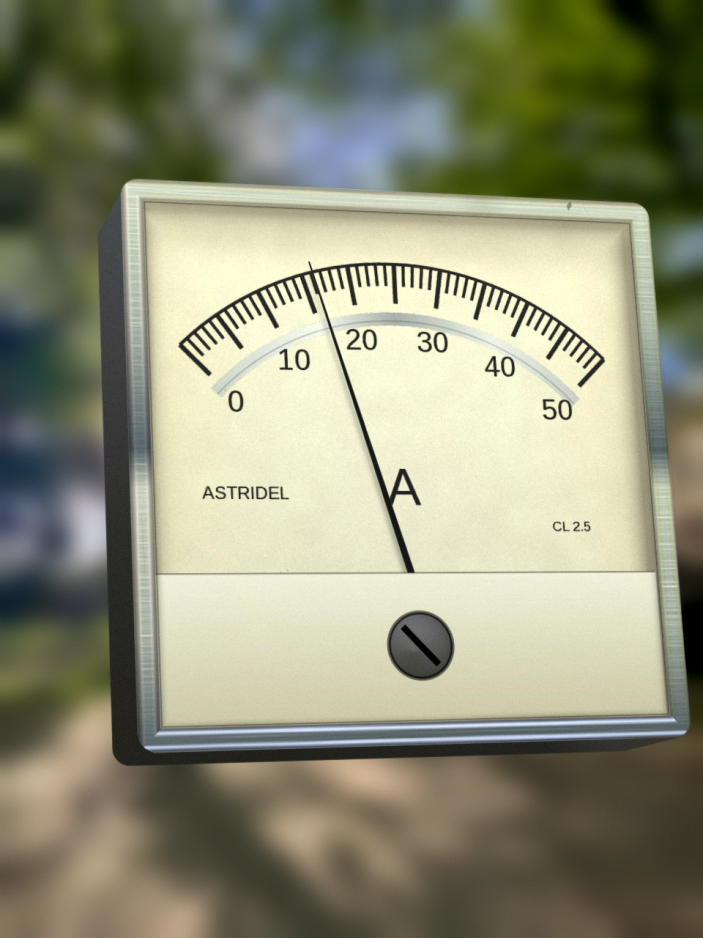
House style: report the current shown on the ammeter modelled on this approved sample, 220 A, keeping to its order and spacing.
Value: 16 A
